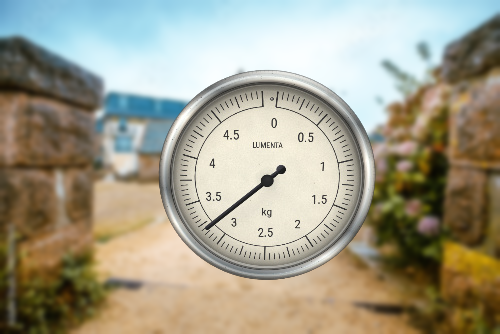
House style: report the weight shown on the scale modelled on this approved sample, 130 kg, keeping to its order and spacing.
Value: 3.2 kg
